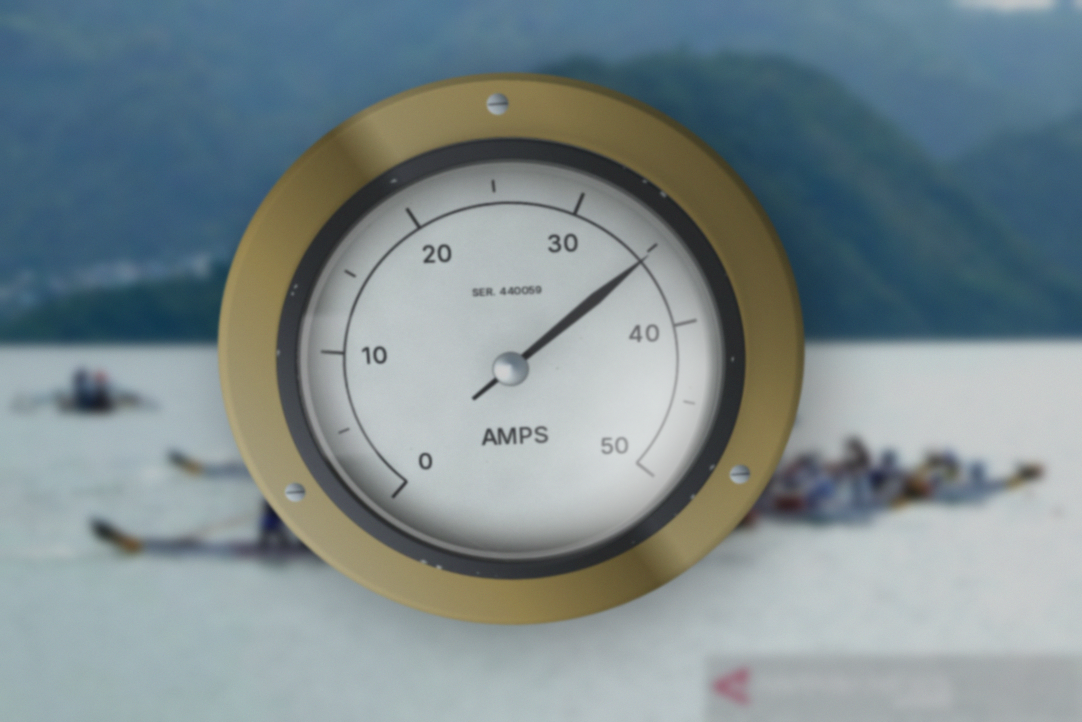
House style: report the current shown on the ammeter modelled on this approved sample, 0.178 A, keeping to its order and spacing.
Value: 35 A
